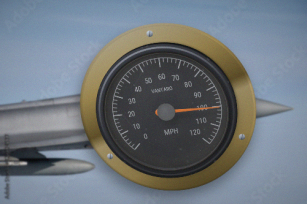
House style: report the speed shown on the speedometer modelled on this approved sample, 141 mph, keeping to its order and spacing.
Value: 100 mph
